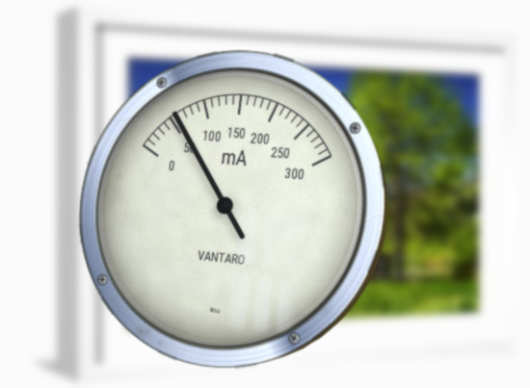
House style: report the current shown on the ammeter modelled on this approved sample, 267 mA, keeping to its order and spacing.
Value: 60 mA
